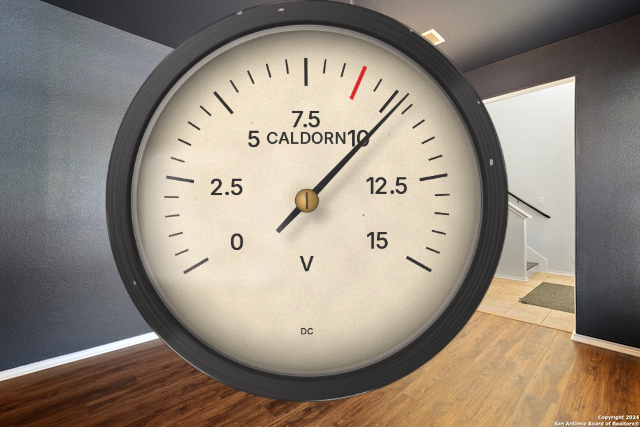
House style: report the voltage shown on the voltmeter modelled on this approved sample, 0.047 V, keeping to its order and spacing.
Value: 10.25 V
